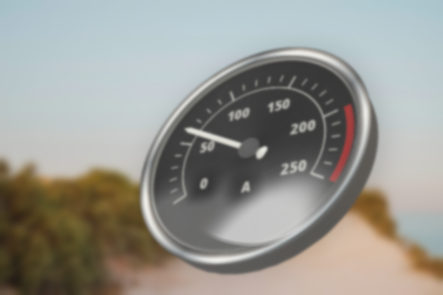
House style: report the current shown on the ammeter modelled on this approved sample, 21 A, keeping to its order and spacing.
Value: 60 A
